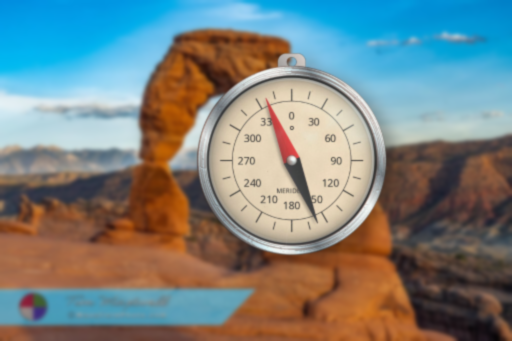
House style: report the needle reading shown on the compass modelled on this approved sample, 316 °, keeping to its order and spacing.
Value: 337.5 °
